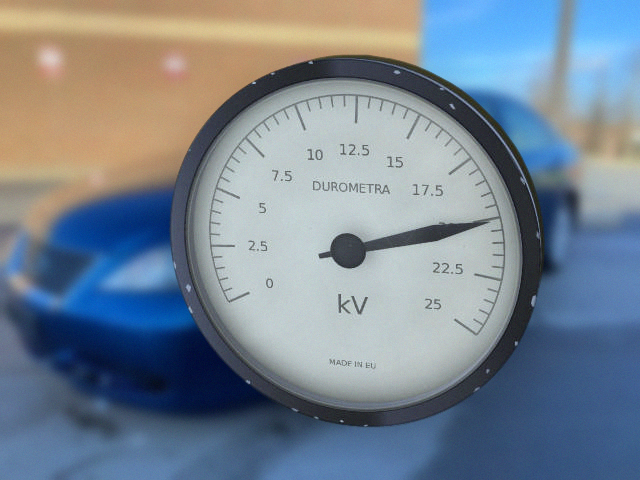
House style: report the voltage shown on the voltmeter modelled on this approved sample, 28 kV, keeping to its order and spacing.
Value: 20 kV
